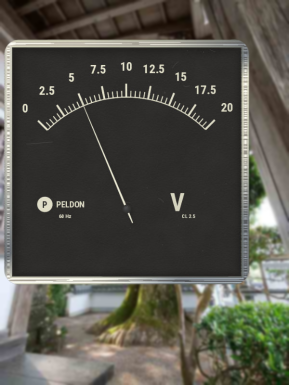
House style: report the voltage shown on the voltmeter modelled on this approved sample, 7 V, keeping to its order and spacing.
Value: 5 V
